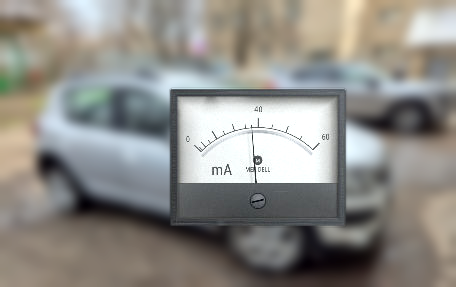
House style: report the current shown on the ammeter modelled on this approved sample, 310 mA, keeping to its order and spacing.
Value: 37.5 mA
